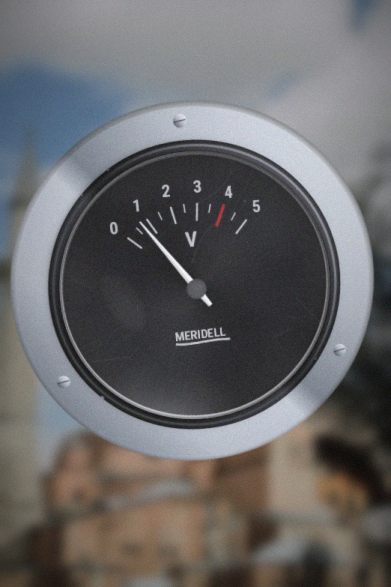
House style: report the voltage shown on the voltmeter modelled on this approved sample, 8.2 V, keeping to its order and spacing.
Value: 0.75 V
